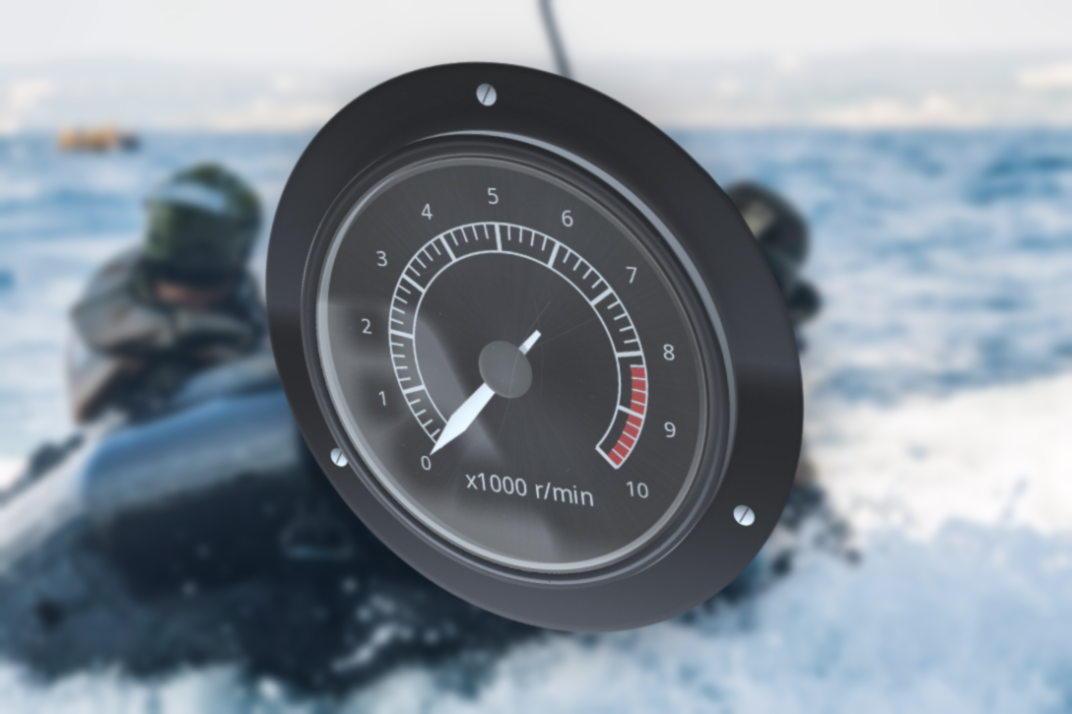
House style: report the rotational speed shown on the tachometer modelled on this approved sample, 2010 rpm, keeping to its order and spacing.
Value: 0 rpm
